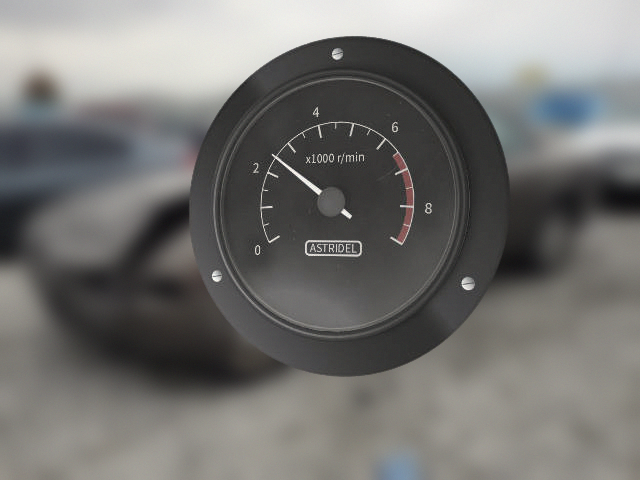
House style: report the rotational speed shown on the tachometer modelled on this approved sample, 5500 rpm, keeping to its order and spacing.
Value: 2500 rpm
